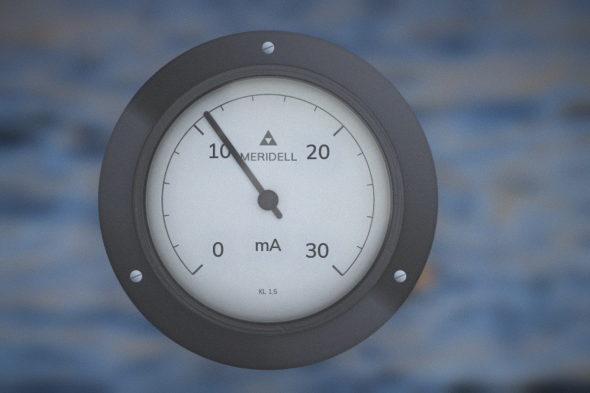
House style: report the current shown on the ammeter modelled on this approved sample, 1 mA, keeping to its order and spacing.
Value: 11 mA
